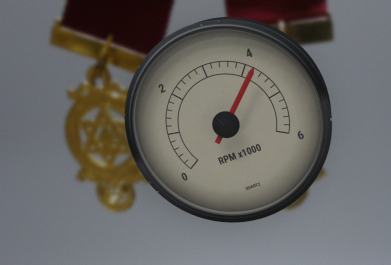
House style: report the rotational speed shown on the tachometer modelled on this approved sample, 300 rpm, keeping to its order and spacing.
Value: 4200 rpm
